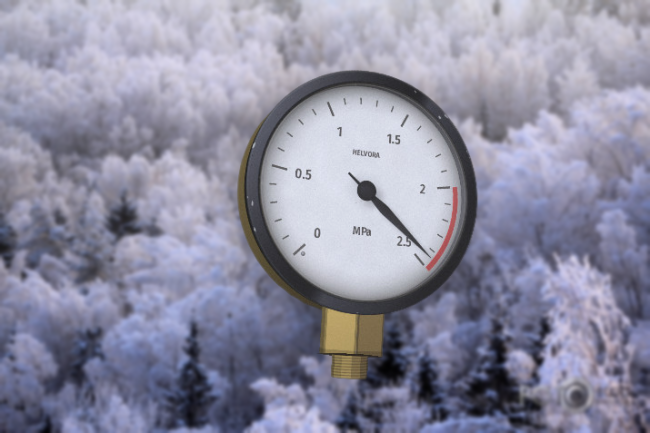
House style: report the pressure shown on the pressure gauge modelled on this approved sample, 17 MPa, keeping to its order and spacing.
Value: 2.45 MPa
